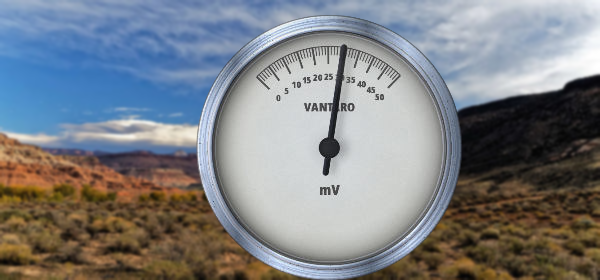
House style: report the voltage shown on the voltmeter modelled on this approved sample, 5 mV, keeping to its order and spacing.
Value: 30 mV
